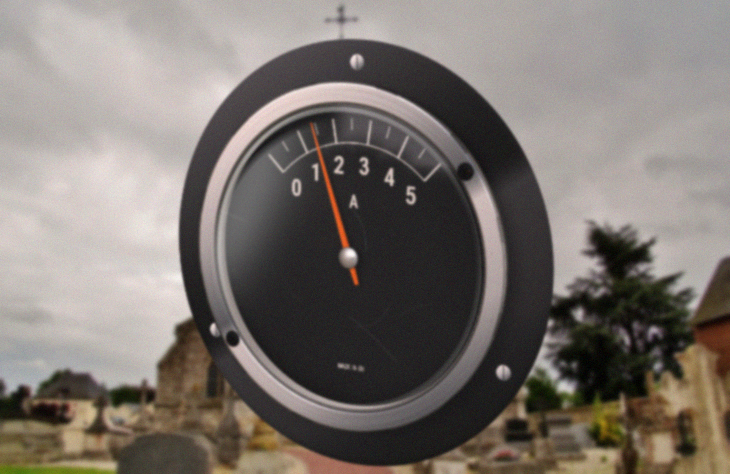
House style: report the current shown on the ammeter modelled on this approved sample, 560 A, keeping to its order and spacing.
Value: 1.5 A
